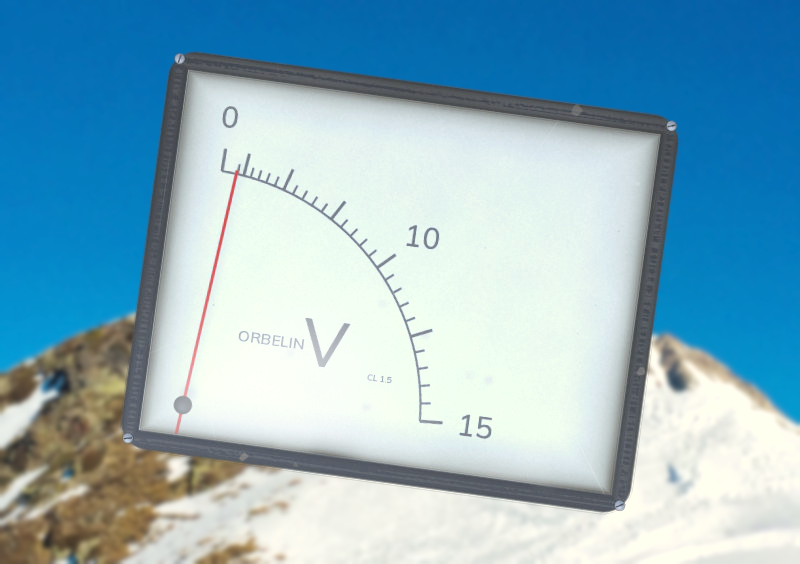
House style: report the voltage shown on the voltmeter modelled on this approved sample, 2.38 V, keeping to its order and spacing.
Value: 2 V
